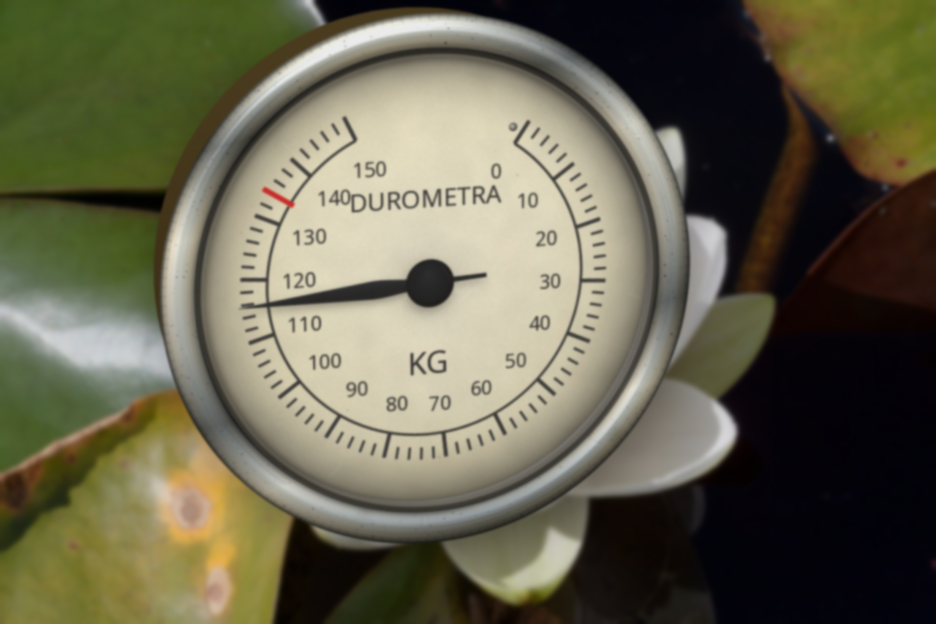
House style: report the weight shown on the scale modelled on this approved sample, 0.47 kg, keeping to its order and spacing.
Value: 116 kg
